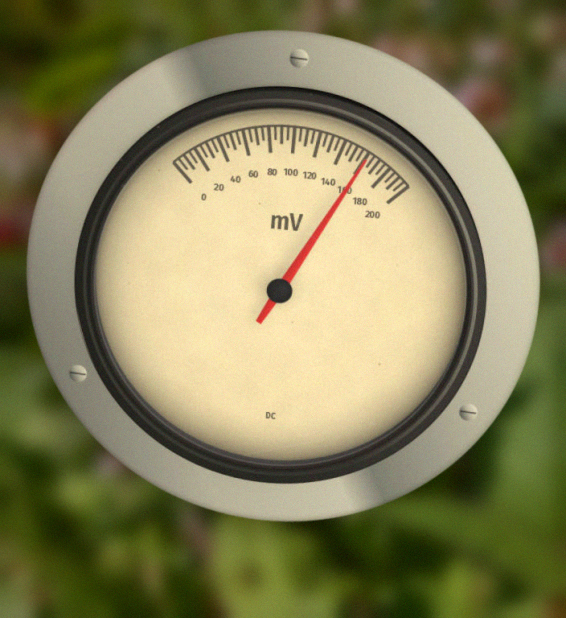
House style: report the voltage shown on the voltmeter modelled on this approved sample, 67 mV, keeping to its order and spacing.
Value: 160 mV
